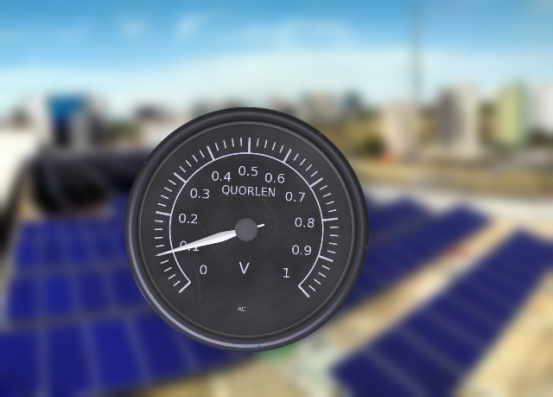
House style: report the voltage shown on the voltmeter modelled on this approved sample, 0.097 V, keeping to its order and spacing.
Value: 0.1 V
